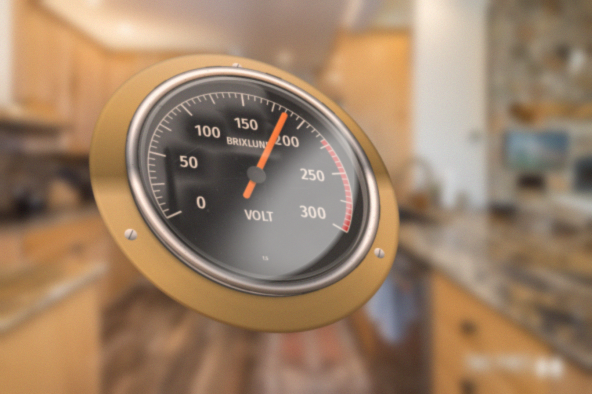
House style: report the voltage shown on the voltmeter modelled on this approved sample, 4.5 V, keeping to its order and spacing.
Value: 185 V
